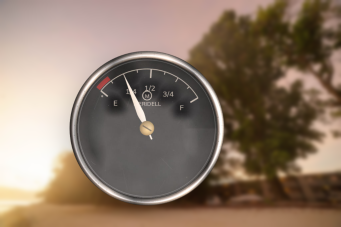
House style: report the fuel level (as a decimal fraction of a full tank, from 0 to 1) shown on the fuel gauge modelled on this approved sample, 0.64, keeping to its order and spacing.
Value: 0.25
